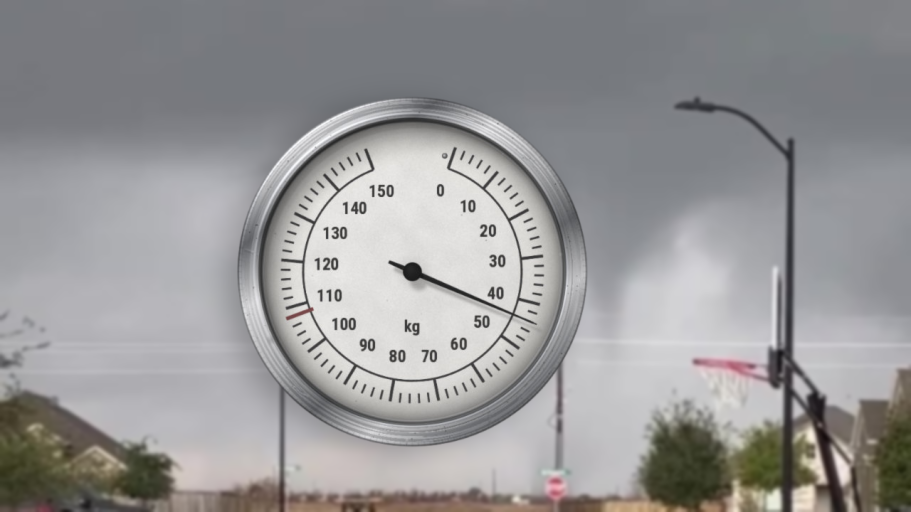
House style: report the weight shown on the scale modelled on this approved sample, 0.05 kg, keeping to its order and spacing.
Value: 44 kg
